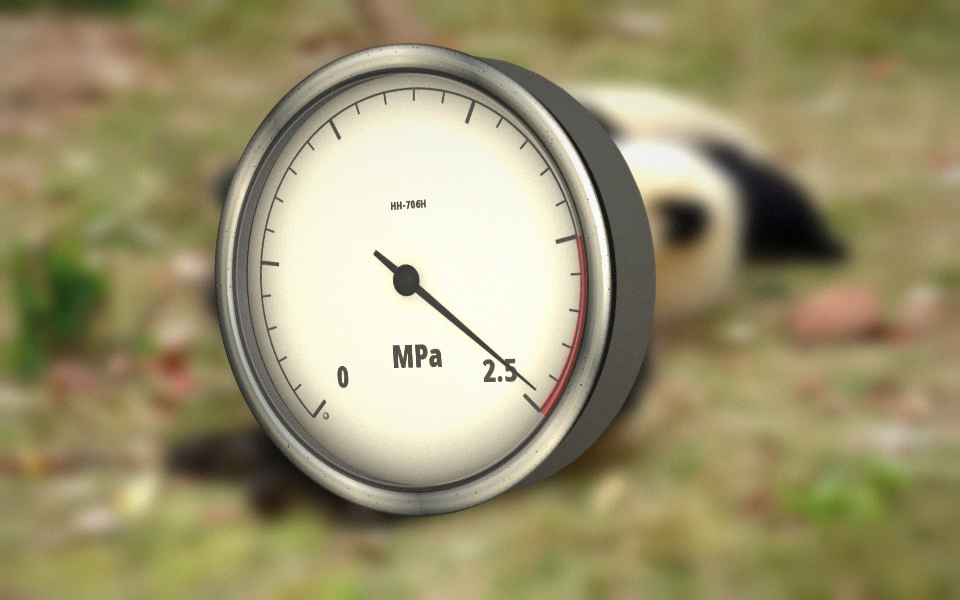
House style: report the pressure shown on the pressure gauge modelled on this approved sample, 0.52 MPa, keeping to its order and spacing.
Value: 2.45 MPa
